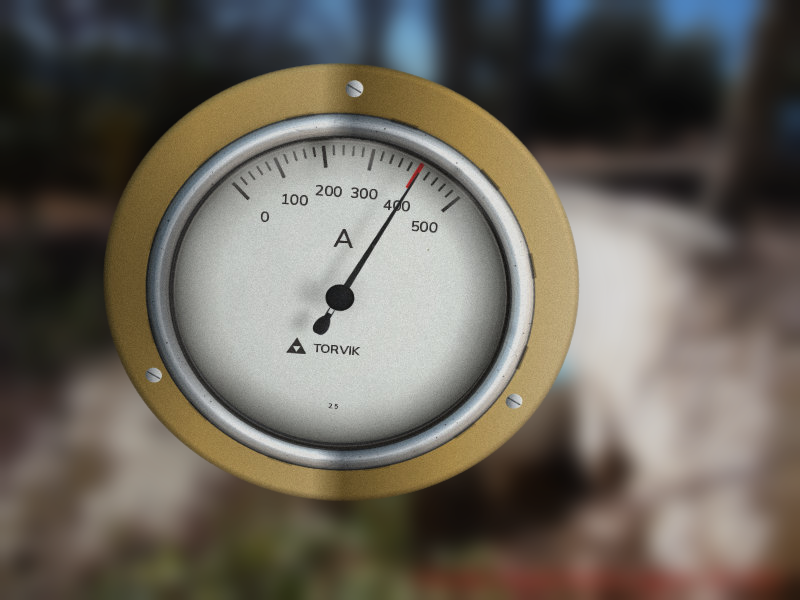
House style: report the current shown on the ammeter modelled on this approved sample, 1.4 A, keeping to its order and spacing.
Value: 400 A
